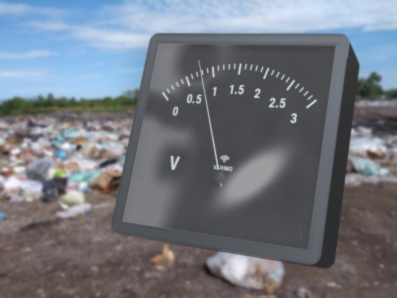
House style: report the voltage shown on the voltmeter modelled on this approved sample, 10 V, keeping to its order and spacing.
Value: 0.8 V
